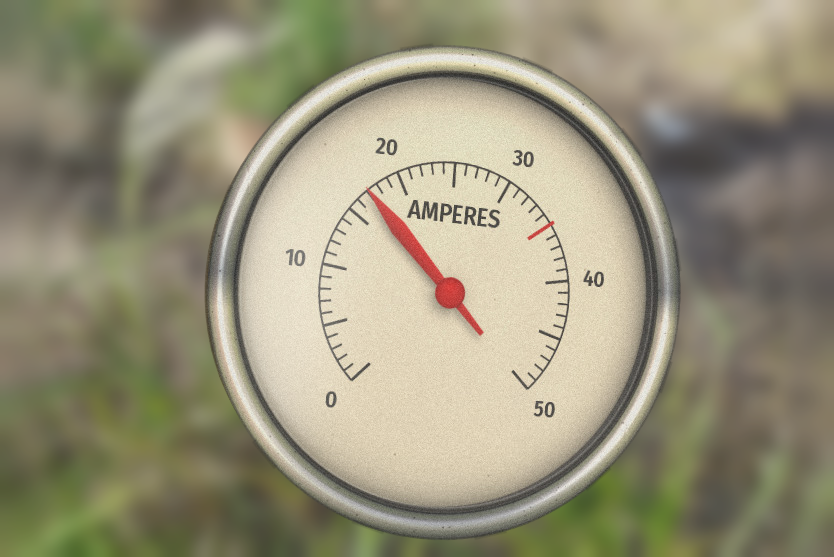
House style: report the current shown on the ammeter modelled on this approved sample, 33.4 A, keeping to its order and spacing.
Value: 17 A
